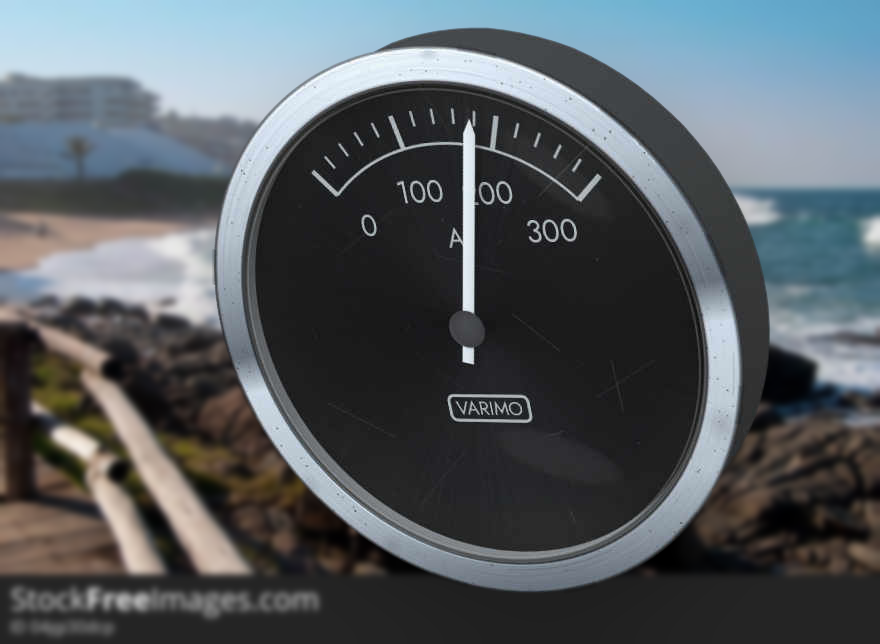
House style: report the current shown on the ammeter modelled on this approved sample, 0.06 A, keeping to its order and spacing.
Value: 180 A
